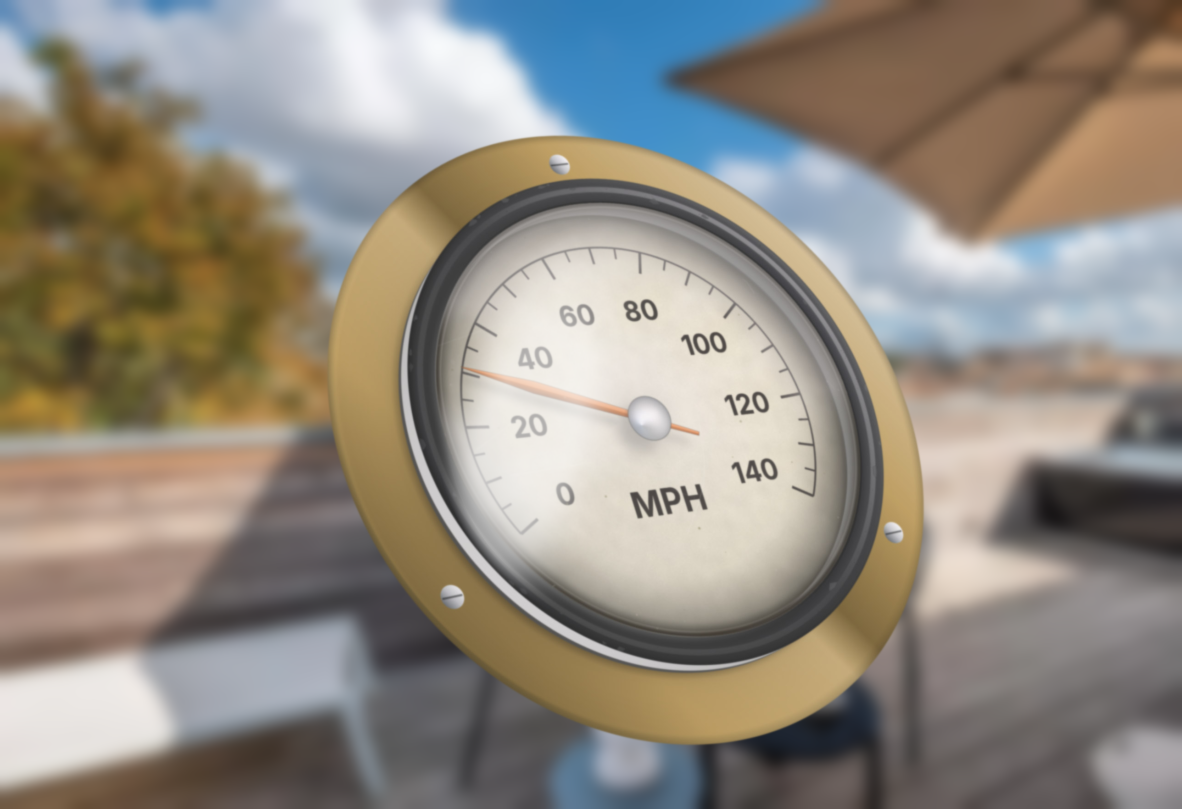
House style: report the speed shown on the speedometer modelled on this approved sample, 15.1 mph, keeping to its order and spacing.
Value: 30 mph
